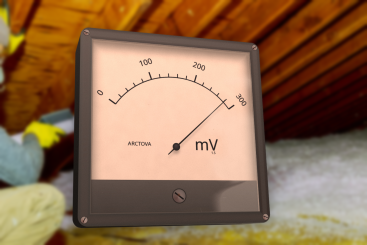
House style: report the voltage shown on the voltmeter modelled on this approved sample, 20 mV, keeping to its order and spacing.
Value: 280 mV
